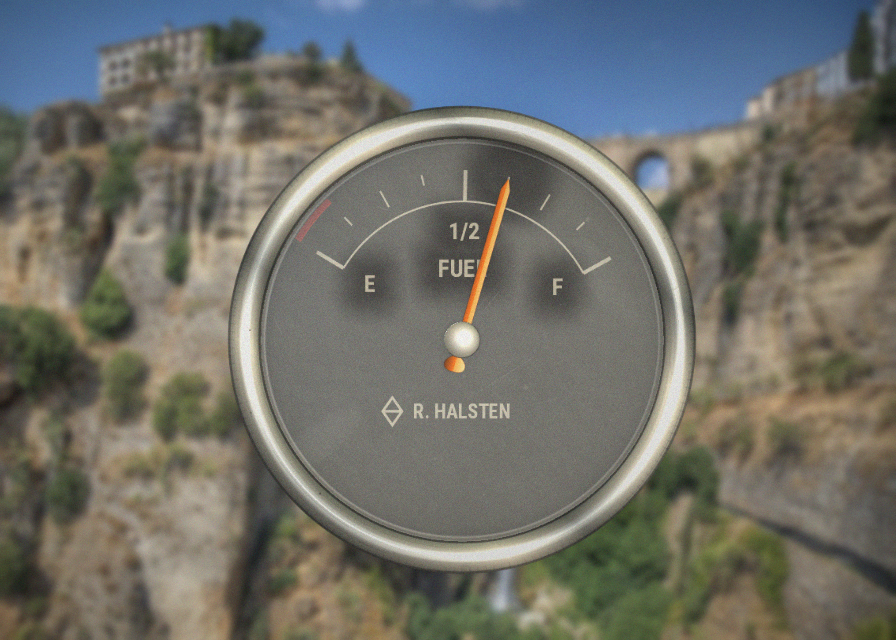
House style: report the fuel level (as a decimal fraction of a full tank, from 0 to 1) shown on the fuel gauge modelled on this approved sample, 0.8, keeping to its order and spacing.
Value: 0.625
